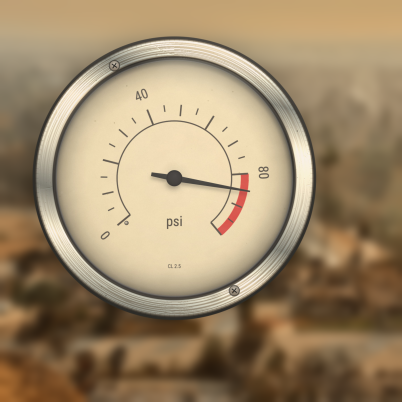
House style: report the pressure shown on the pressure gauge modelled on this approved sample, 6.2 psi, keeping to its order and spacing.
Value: 85 psi
